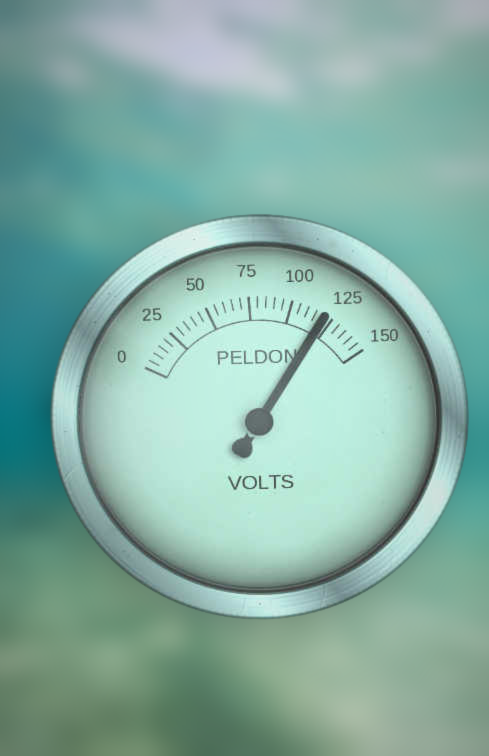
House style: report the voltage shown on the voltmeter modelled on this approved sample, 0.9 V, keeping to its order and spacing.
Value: 120 V
